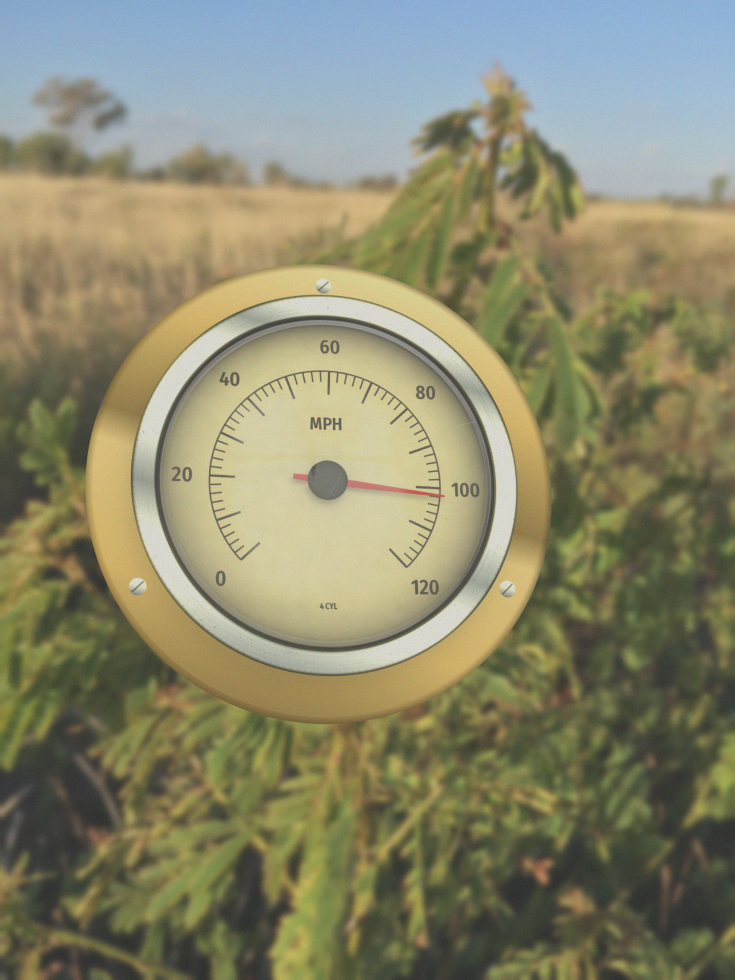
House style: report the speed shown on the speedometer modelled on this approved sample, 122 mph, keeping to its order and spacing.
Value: 102 mph
